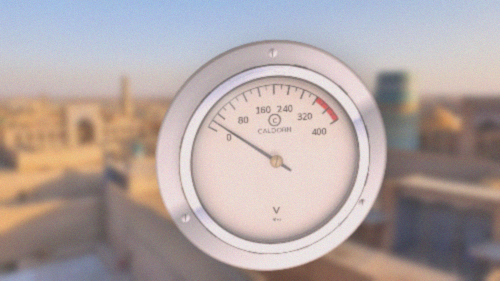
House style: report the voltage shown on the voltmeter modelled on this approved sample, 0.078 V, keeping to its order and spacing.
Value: 20 V
